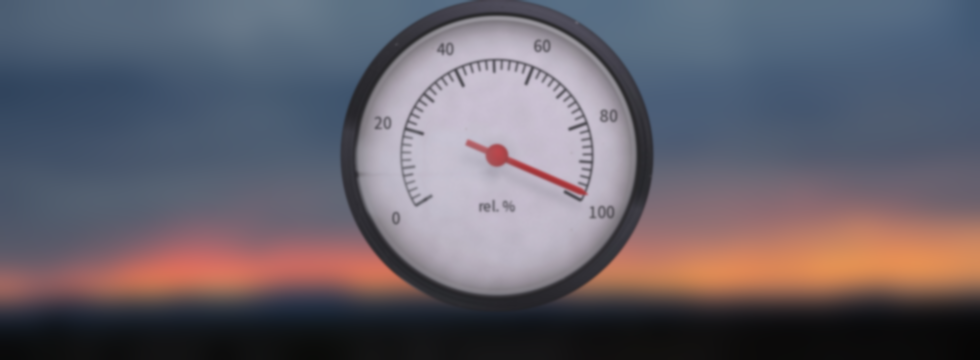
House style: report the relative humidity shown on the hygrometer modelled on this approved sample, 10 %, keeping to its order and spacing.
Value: 98 %
